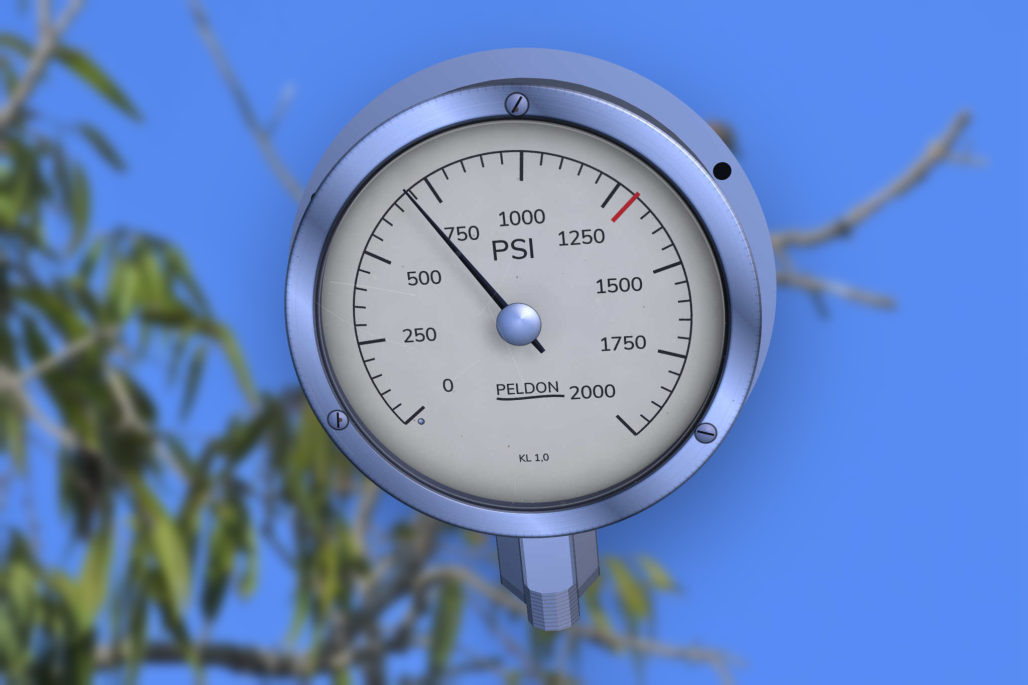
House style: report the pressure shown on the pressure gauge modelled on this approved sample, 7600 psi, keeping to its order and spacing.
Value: 700 psi
